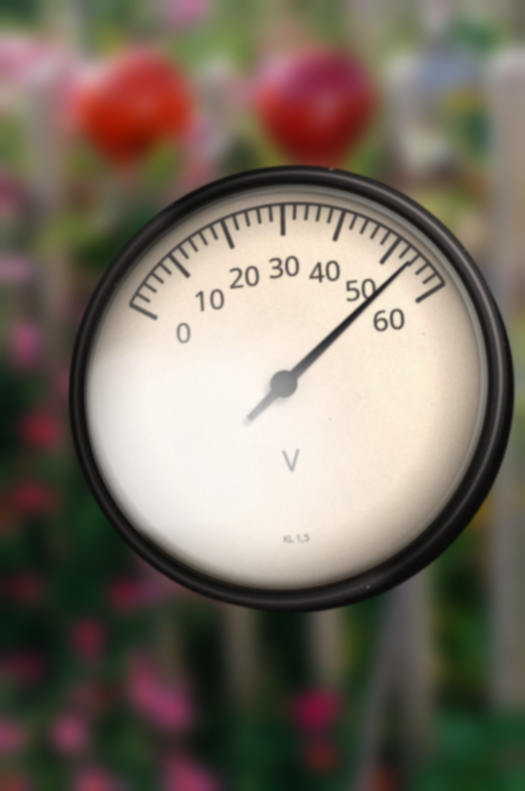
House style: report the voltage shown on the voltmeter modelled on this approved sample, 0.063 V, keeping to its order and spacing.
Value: 54 V
